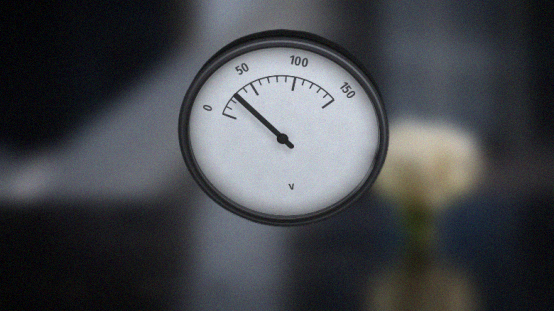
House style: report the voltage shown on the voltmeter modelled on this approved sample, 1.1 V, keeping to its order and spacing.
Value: 30 V
